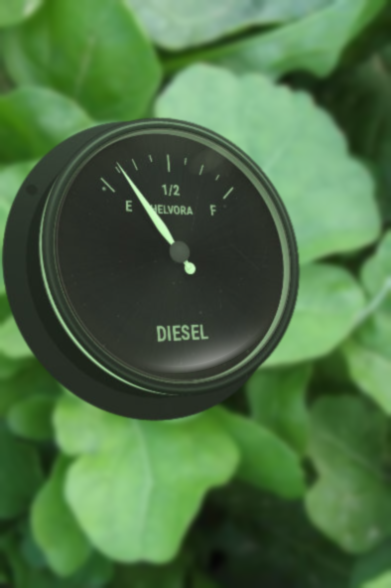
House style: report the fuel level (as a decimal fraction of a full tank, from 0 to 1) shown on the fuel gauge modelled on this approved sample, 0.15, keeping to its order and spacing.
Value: 0.125
